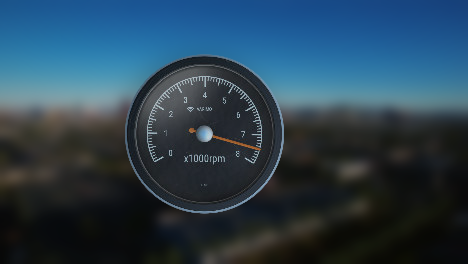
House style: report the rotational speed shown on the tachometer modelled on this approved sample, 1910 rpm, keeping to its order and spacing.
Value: 7500 rpm
